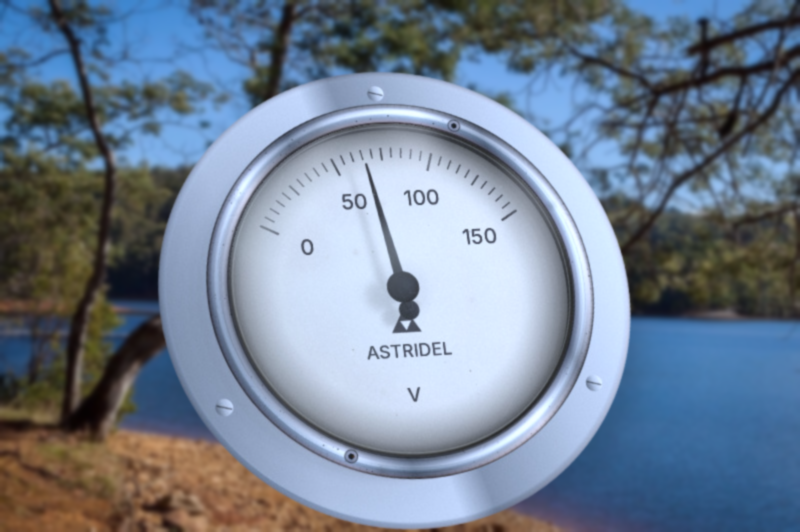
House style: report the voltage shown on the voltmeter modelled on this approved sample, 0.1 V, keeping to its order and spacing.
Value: 65 V
